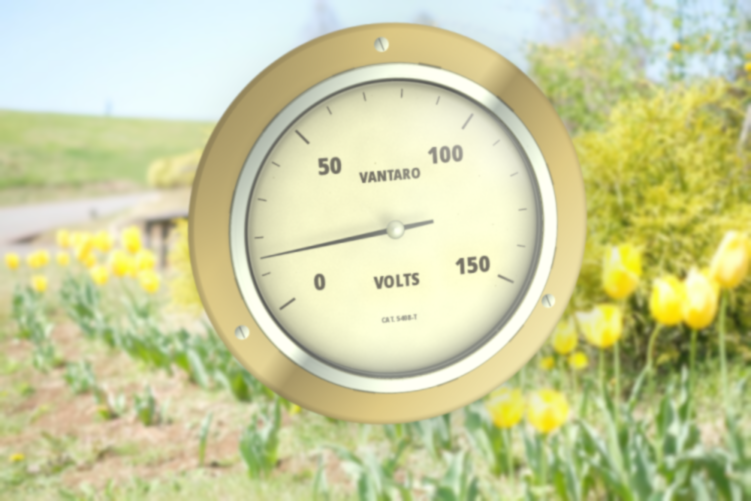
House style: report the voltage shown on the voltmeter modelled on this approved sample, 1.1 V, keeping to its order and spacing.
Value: 15 V
